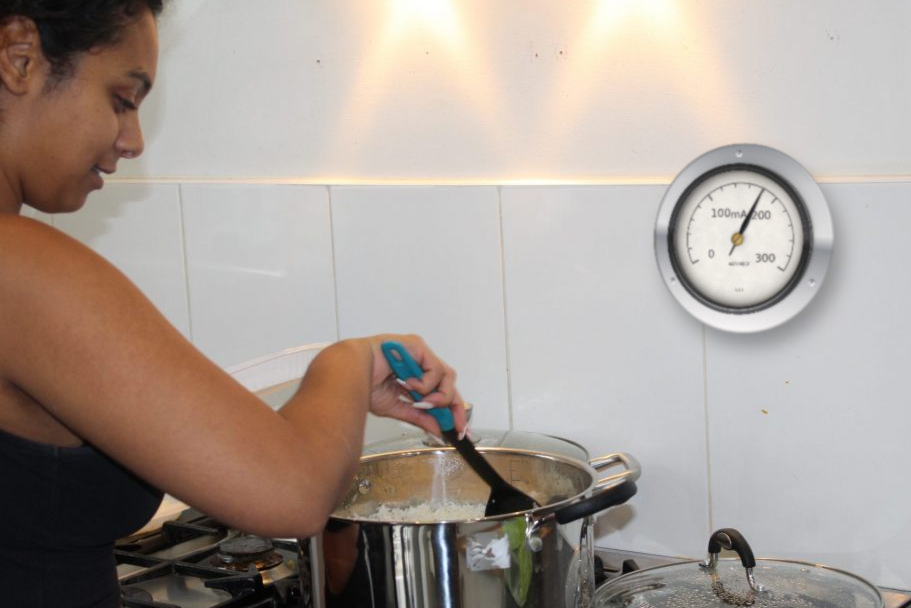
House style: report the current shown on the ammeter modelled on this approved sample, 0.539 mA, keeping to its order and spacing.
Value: 180 mA
